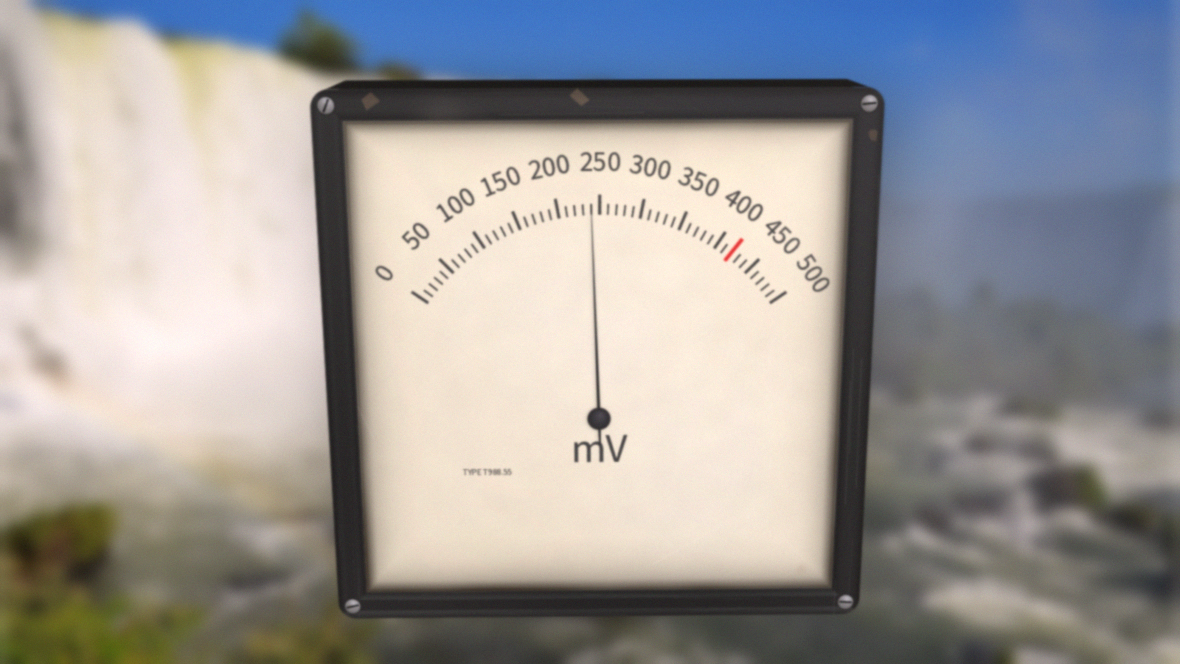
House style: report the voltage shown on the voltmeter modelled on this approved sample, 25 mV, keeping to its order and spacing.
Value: 240 mV
